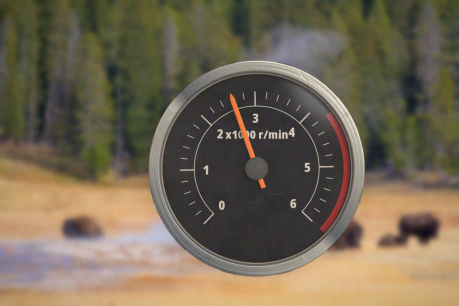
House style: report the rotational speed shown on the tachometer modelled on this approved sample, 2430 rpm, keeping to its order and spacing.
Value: 2600 rpm
